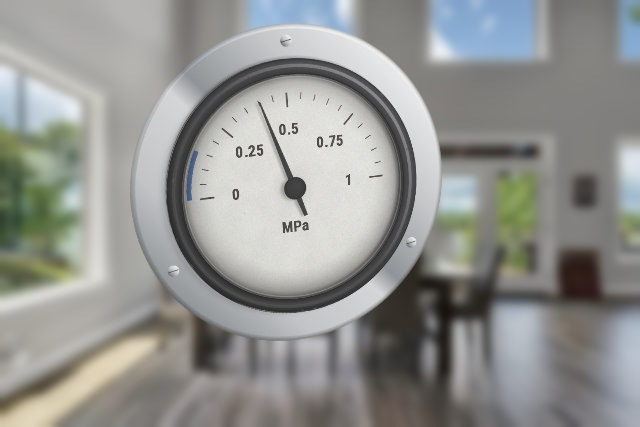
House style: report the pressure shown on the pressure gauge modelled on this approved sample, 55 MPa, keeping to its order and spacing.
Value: 0.4 MPa
